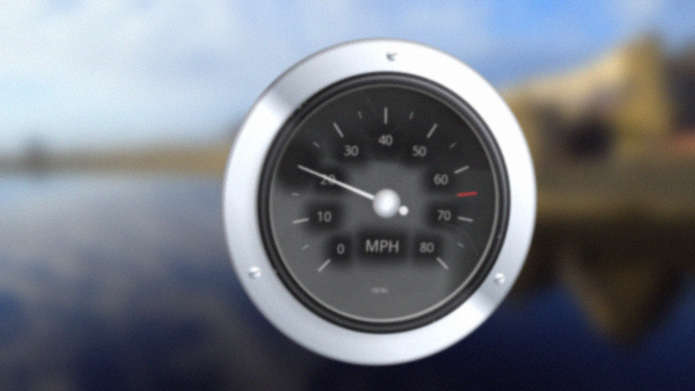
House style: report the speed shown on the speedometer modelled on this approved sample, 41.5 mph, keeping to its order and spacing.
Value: 20 mph
